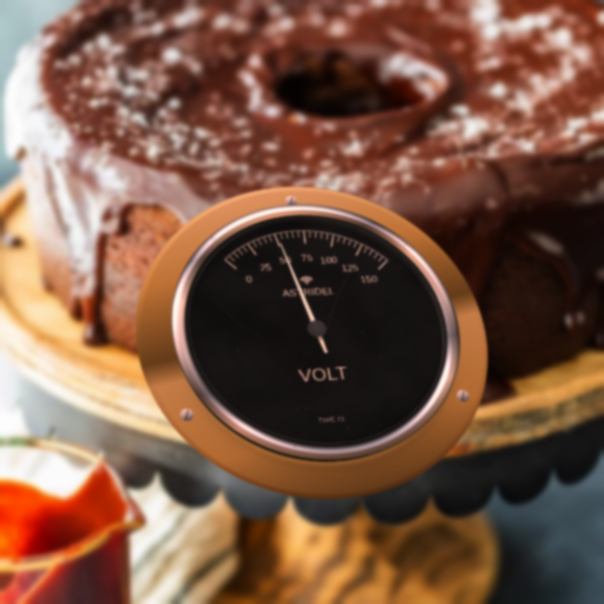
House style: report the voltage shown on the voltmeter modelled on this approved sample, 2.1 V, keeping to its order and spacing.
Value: 50 V
